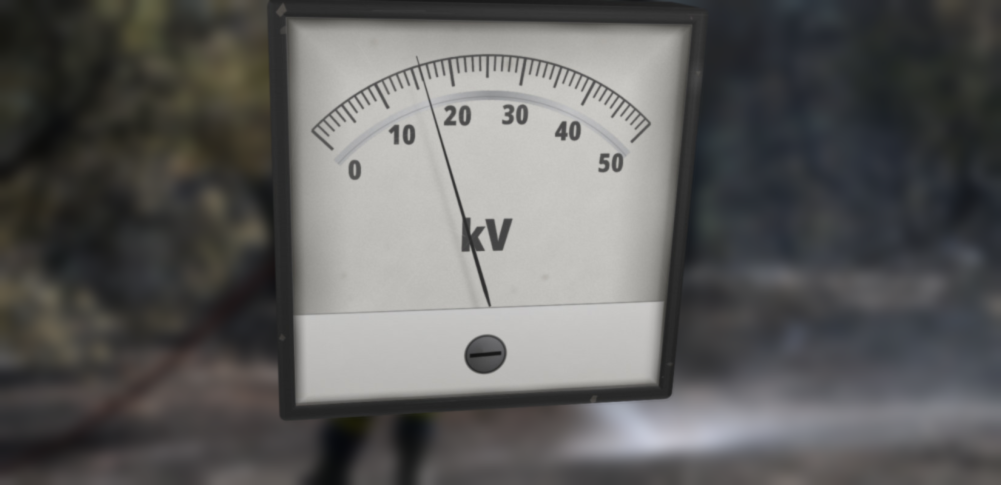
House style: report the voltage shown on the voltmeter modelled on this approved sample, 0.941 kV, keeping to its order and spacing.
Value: 16 kV
